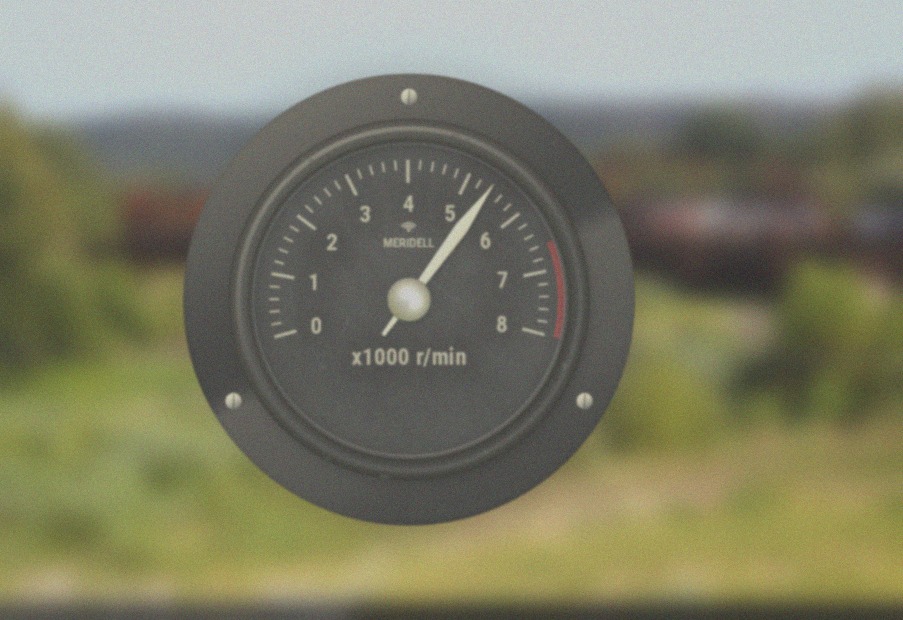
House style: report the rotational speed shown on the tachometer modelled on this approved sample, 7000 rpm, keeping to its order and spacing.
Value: 5400 rpm
